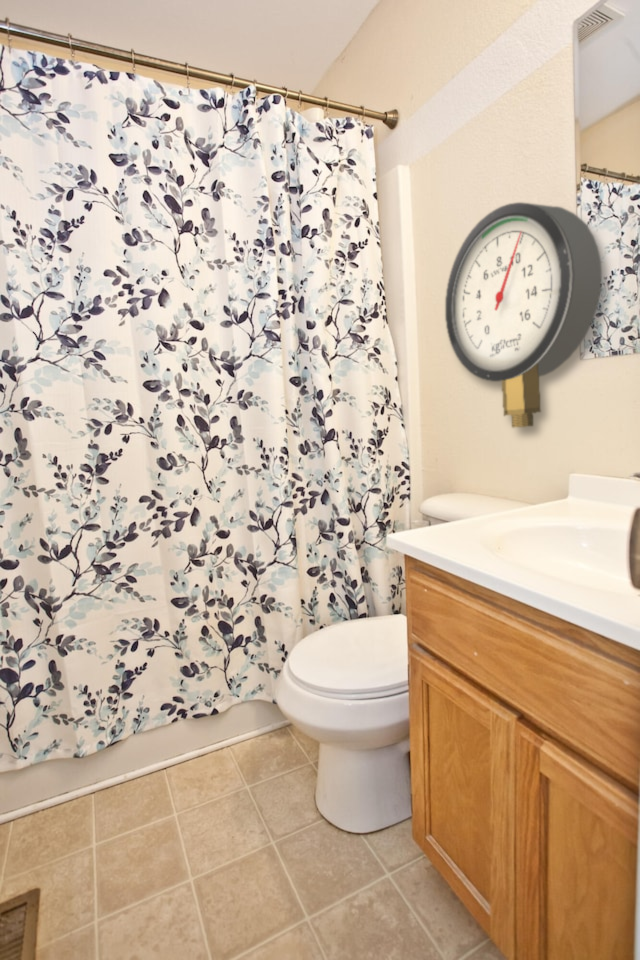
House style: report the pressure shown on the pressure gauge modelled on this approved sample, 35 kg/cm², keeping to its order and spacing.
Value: 10 kg/cm²
